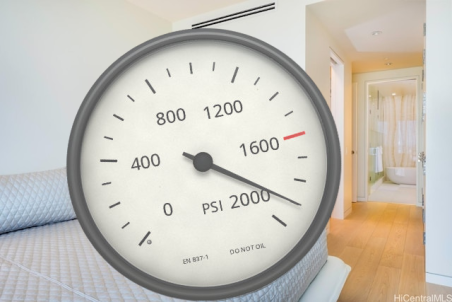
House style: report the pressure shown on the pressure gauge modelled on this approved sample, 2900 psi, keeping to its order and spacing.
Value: 1900 psi
